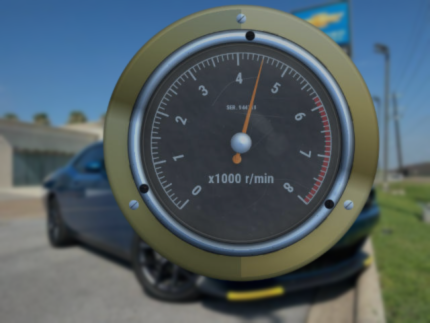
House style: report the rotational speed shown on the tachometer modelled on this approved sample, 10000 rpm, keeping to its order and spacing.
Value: 4500 rpm
